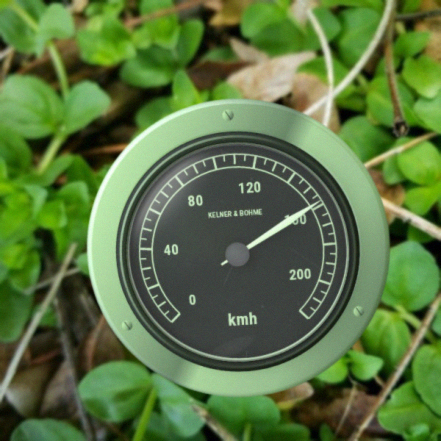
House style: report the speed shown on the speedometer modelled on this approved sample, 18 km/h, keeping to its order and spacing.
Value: 157.5 km/h
